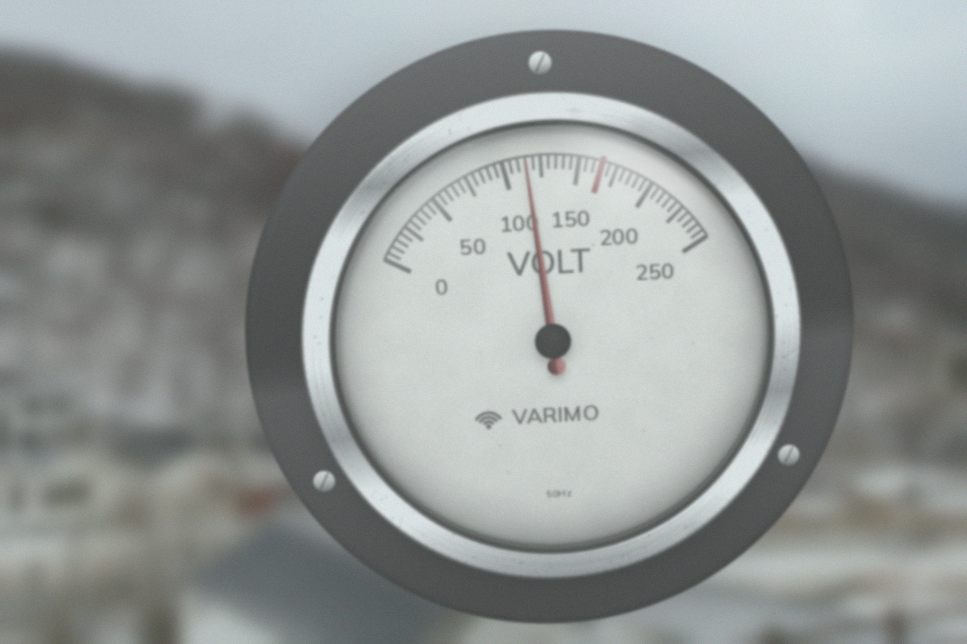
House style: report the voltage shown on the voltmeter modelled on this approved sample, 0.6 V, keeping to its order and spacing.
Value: 115 V
